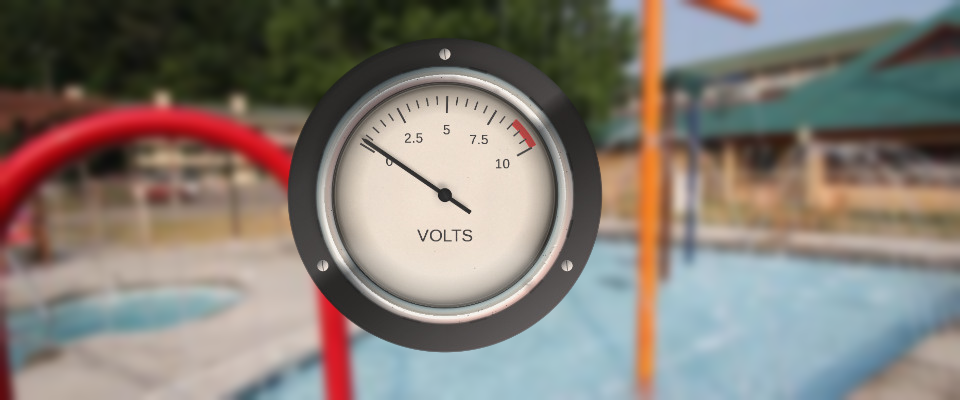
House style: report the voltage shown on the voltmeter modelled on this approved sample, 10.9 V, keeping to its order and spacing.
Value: 0.25 V
